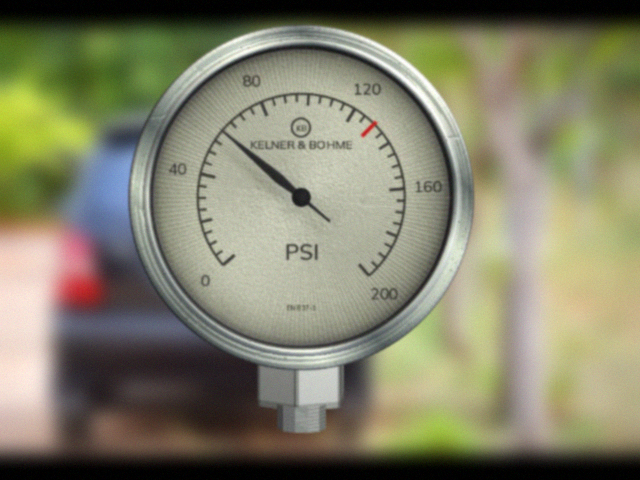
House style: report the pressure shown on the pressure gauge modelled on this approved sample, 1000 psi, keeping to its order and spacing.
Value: 60 psi
